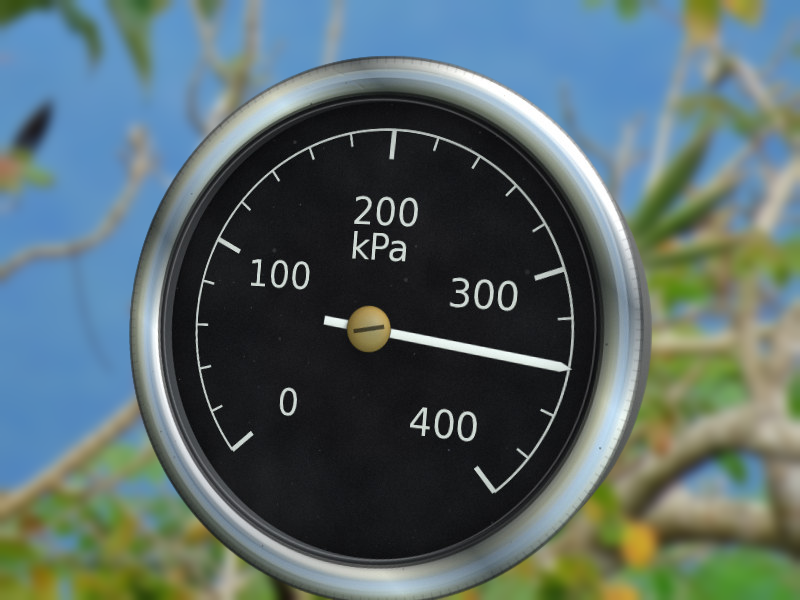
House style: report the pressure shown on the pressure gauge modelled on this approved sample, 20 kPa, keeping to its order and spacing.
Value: 340 kPa
